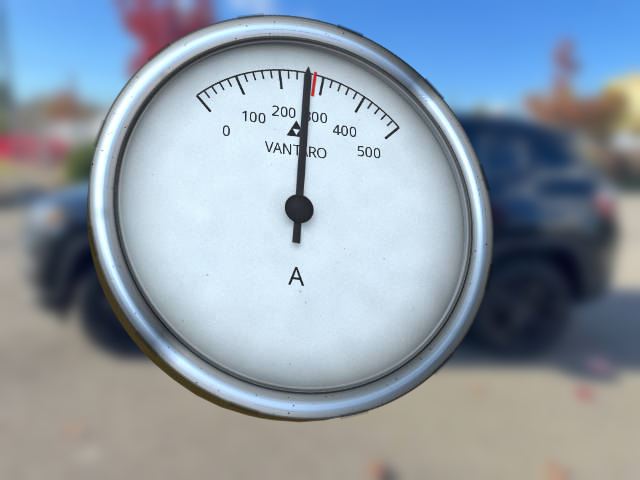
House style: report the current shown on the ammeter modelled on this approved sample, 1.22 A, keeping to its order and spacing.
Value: 260 A
